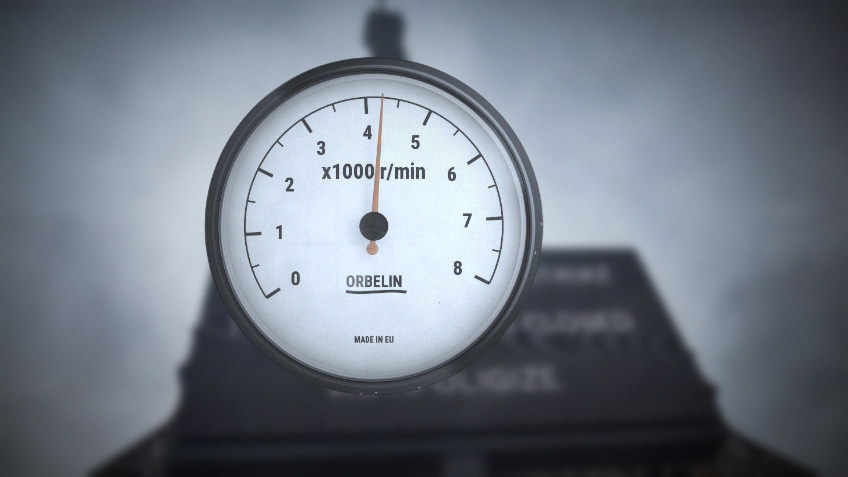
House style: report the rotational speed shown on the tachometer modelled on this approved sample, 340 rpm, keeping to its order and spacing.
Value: 4250 rpm
